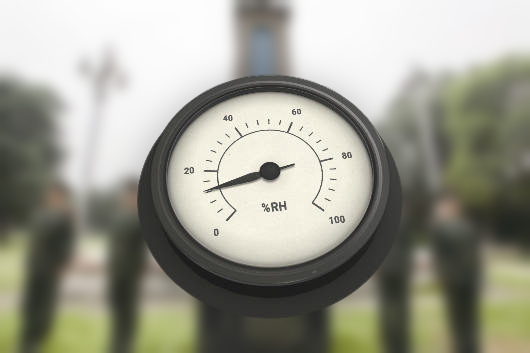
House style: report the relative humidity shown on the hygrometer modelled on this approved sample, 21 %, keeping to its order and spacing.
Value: 12 %
